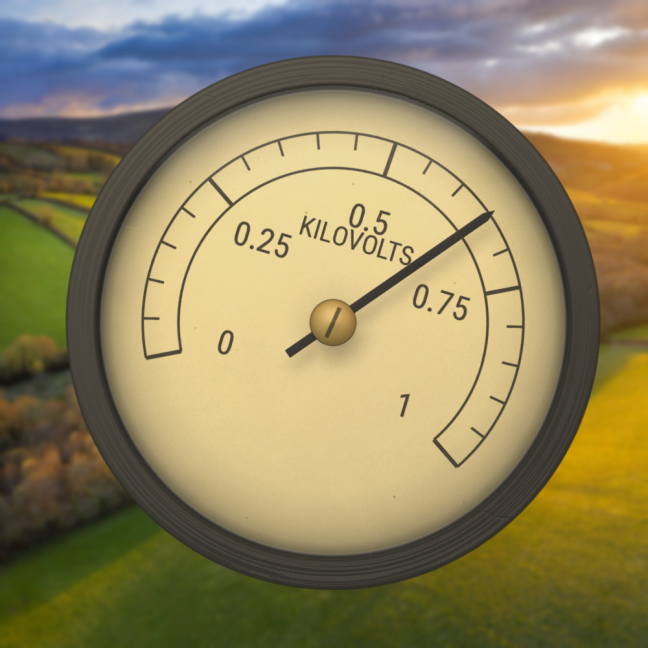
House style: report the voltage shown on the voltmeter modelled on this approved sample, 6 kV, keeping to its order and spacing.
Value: 0.65 kV
